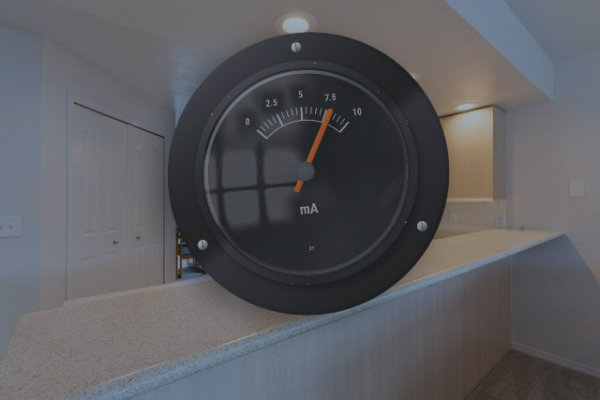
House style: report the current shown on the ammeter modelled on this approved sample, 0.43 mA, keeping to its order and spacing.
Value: 8 mA
